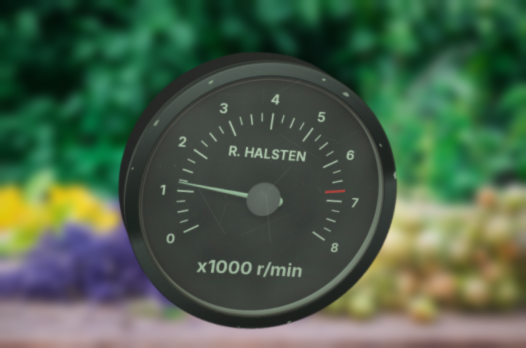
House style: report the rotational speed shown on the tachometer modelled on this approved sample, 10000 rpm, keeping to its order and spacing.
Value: 1250 rpm
